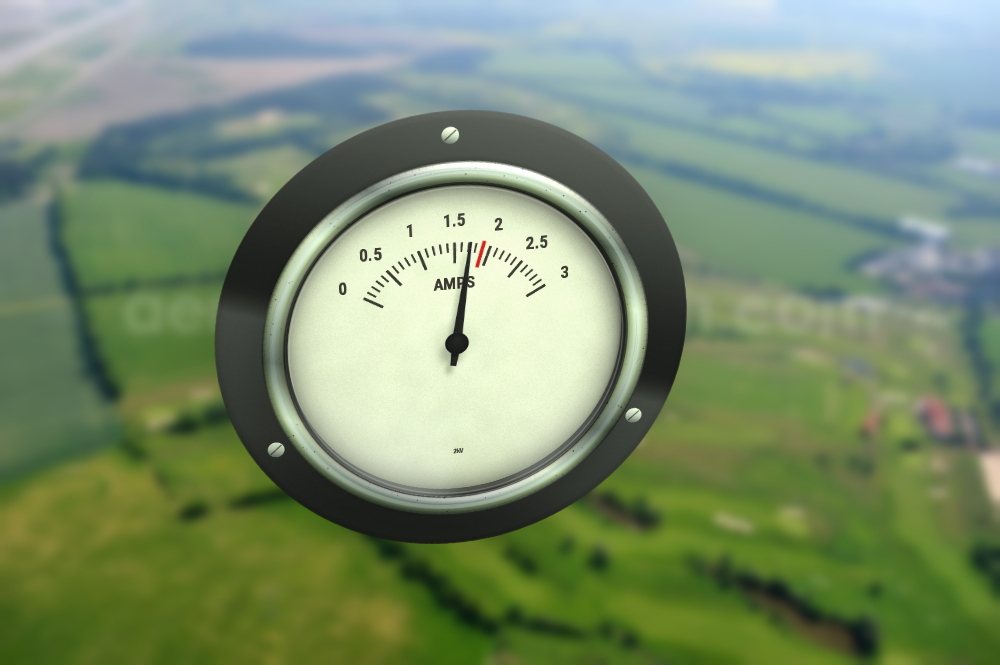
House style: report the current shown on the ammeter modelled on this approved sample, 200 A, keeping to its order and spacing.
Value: 1.7 A
